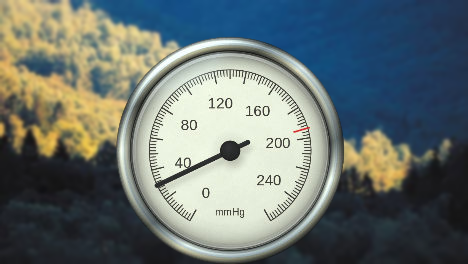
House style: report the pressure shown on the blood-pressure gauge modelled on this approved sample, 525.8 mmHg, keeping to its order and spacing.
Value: 30 mmHg
